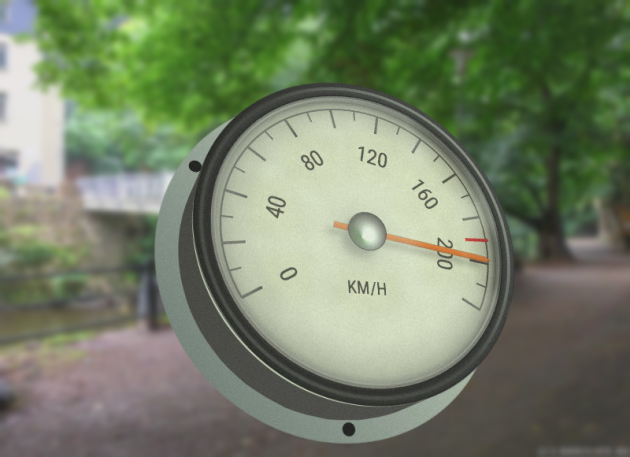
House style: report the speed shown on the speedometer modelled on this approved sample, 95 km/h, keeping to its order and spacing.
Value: 200 km/h
